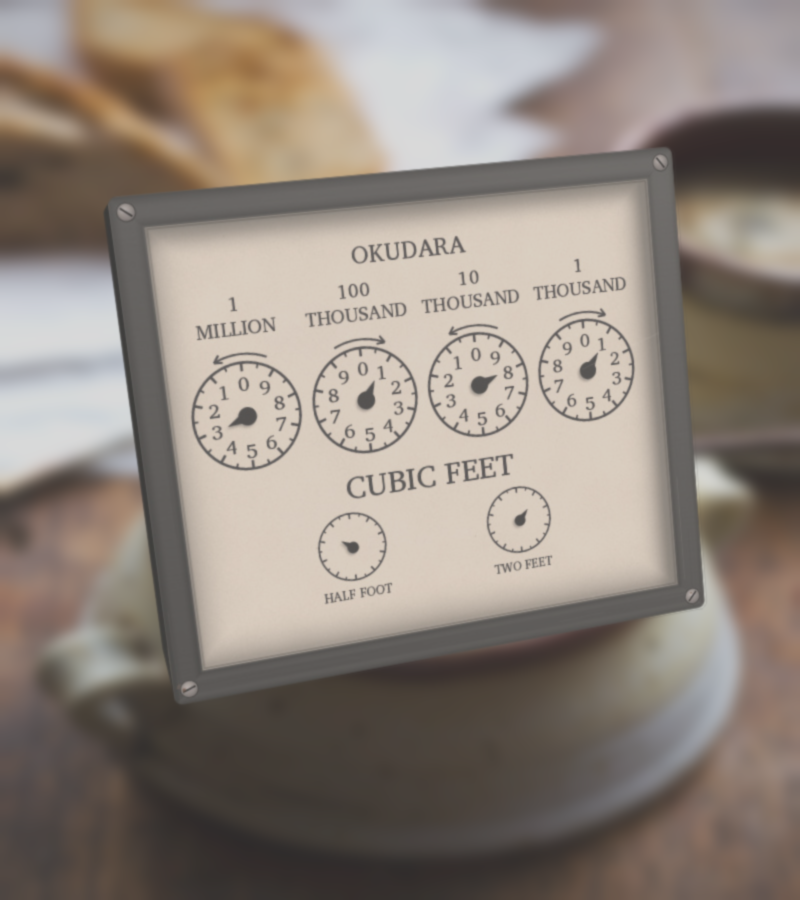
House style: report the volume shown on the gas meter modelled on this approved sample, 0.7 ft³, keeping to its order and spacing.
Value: 308100 ft³
